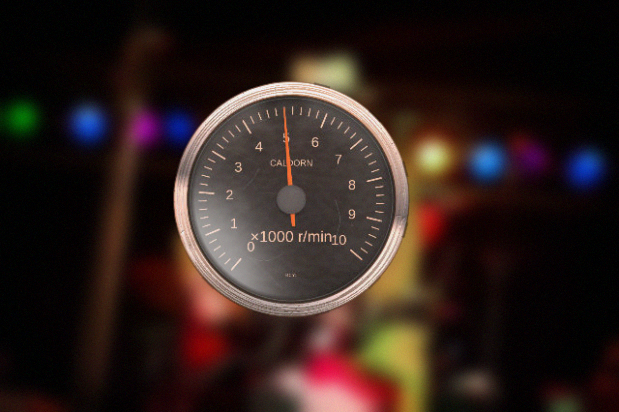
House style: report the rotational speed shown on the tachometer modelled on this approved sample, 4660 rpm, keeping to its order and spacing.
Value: 5000 rpm
